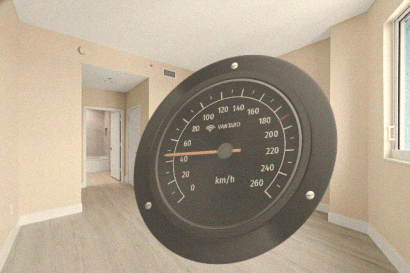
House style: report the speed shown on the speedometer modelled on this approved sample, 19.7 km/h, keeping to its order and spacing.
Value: 45 km/h
